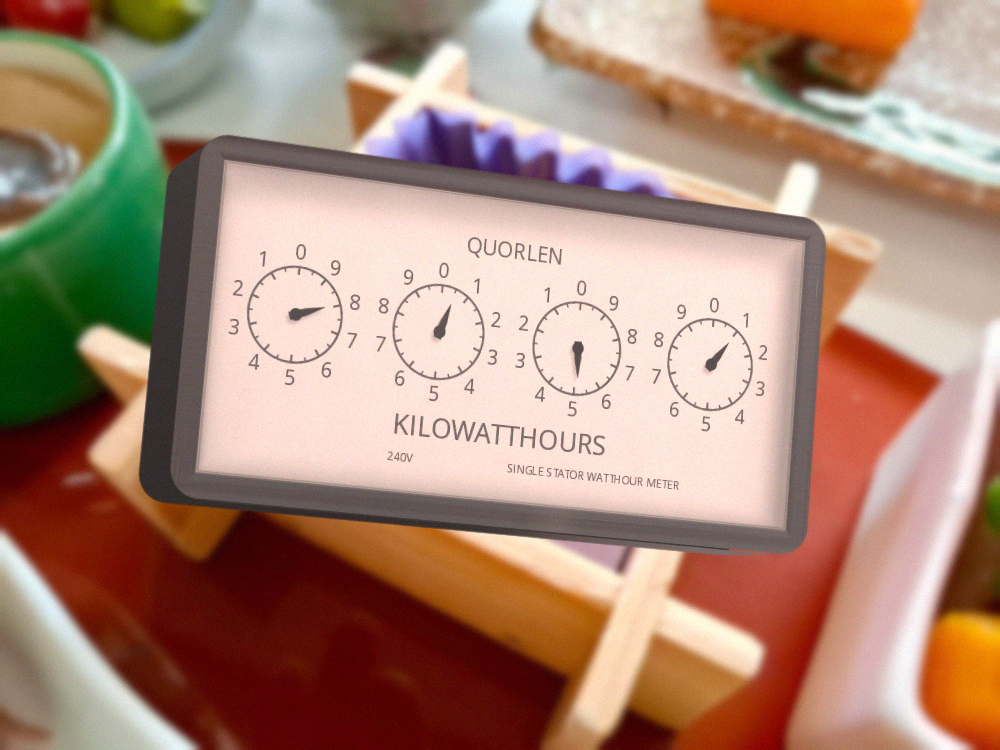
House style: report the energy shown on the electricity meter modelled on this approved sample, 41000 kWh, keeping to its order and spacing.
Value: 8051 kWh
